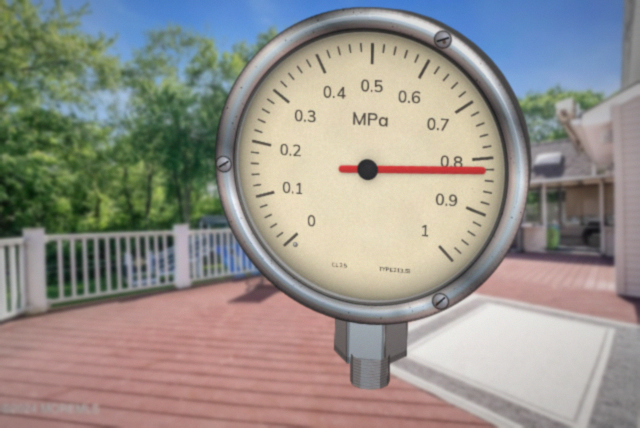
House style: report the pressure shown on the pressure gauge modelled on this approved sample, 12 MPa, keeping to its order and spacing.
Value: 0.82 MPa
